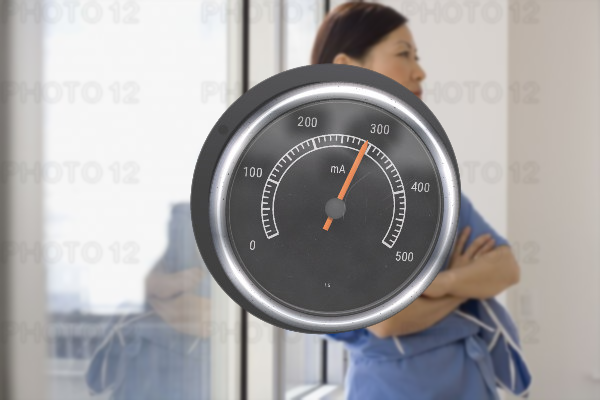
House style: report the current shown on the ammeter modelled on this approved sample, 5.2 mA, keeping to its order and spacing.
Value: 290 mA
